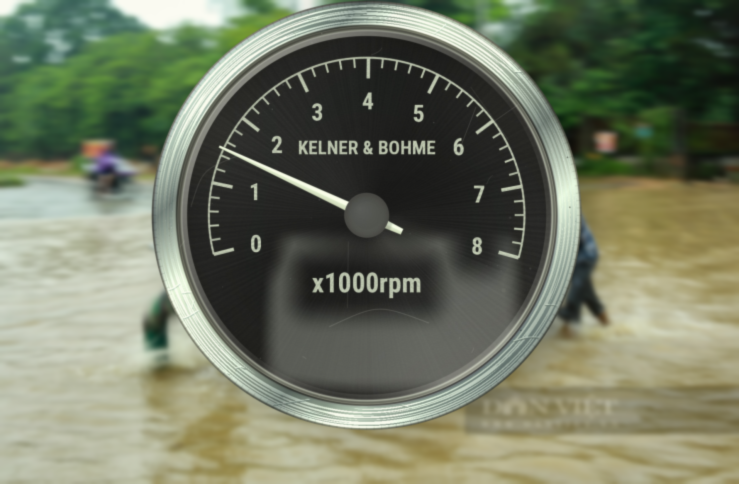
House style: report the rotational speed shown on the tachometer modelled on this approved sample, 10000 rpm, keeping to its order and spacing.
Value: 1500 rpm
